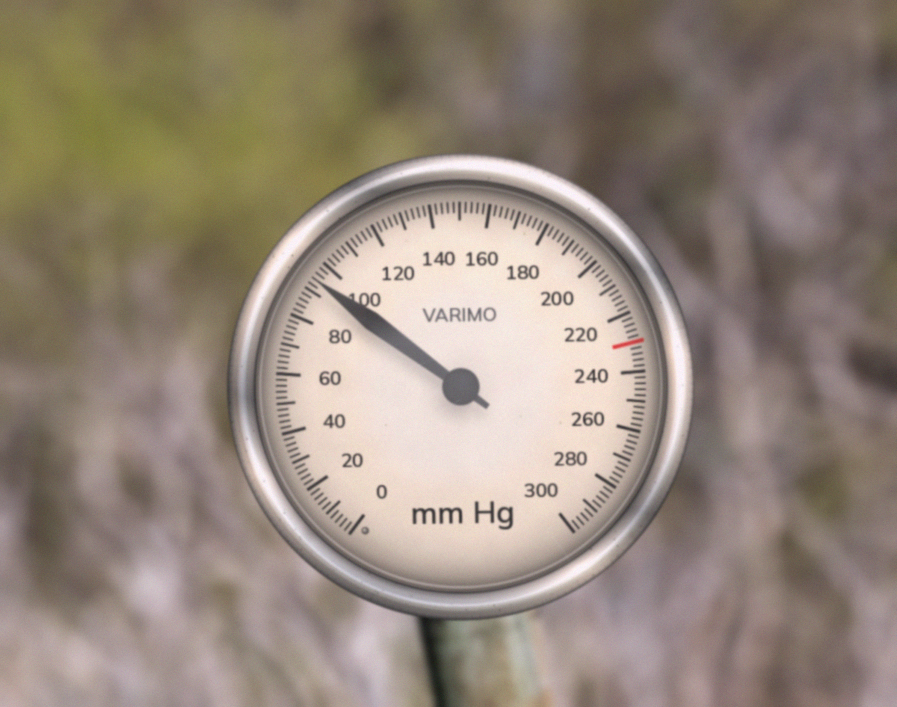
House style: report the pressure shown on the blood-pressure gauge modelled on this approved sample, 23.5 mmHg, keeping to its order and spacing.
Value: 94 mmHg
